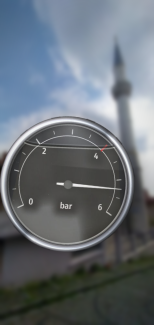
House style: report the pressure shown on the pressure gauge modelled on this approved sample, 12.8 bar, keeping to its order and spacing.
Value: 5.25 bar
